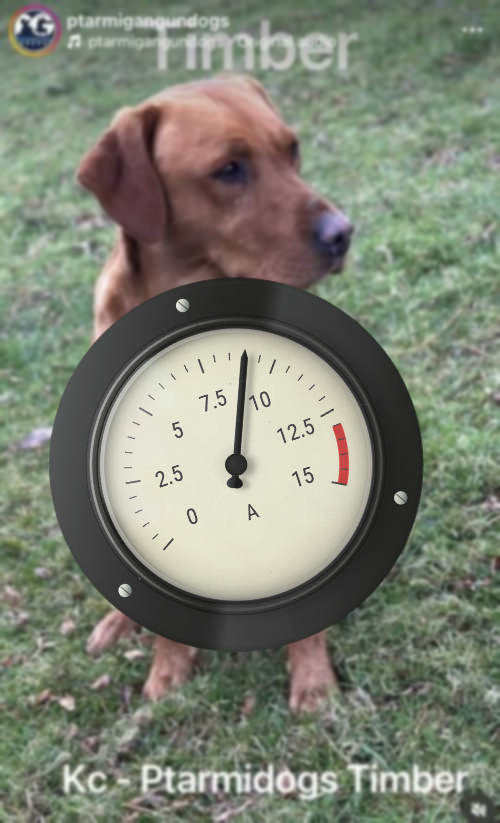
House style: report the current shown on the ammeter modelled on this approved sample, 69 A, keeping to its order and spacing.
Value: 9 A
